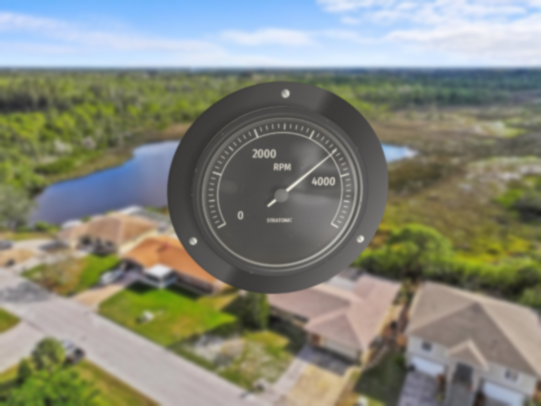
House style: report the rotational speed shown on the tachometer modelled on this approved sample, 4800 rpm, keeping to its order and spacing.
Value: 3500 rpm
